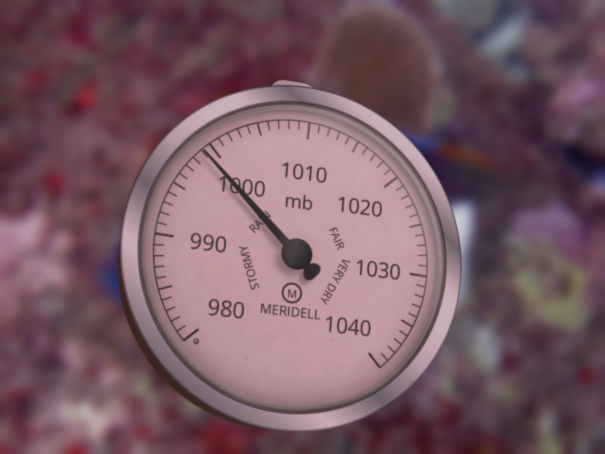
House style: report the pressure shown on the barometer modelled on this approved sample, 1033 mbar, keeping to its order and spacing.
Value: 999 mbar
